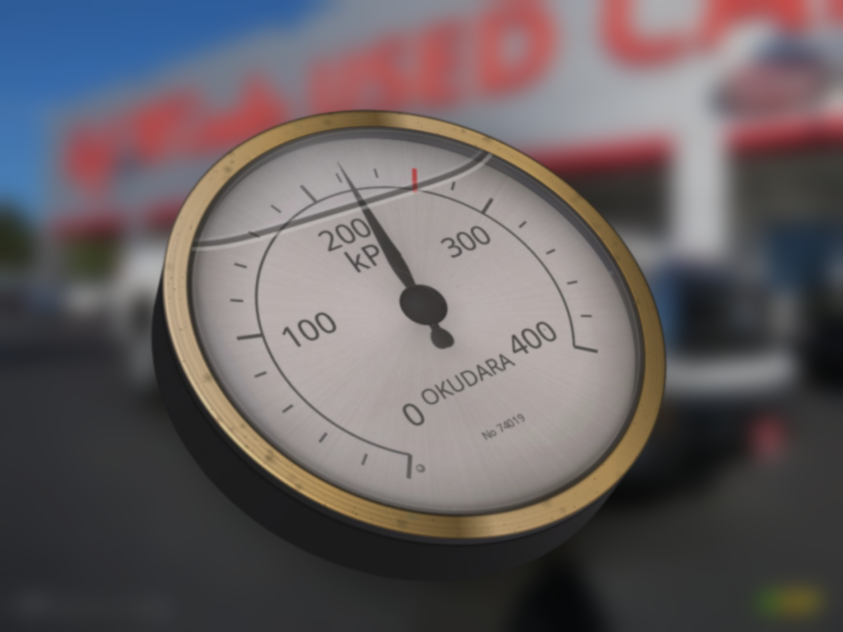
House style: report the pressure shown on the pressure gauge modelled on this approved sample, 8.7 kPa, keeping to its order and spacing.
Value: 220 kPa
